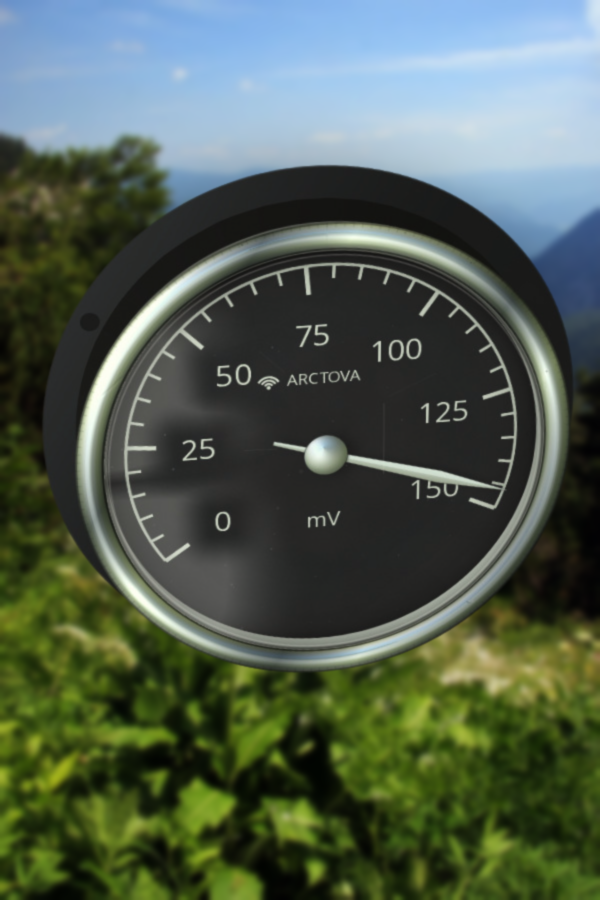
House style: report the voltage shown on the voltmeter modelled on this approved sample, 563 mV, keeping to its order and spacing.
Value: 145 mV
